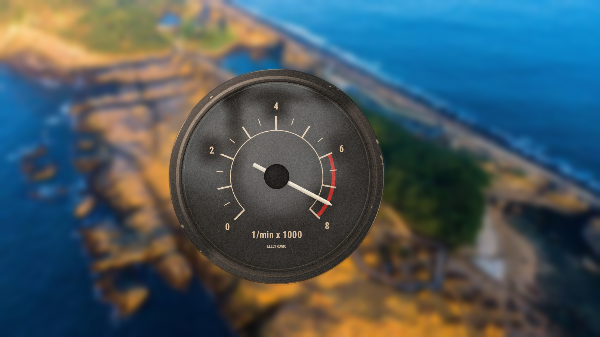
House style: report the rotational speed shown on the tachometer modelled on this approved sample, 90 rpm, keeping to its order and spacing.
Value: 7500 rpm
